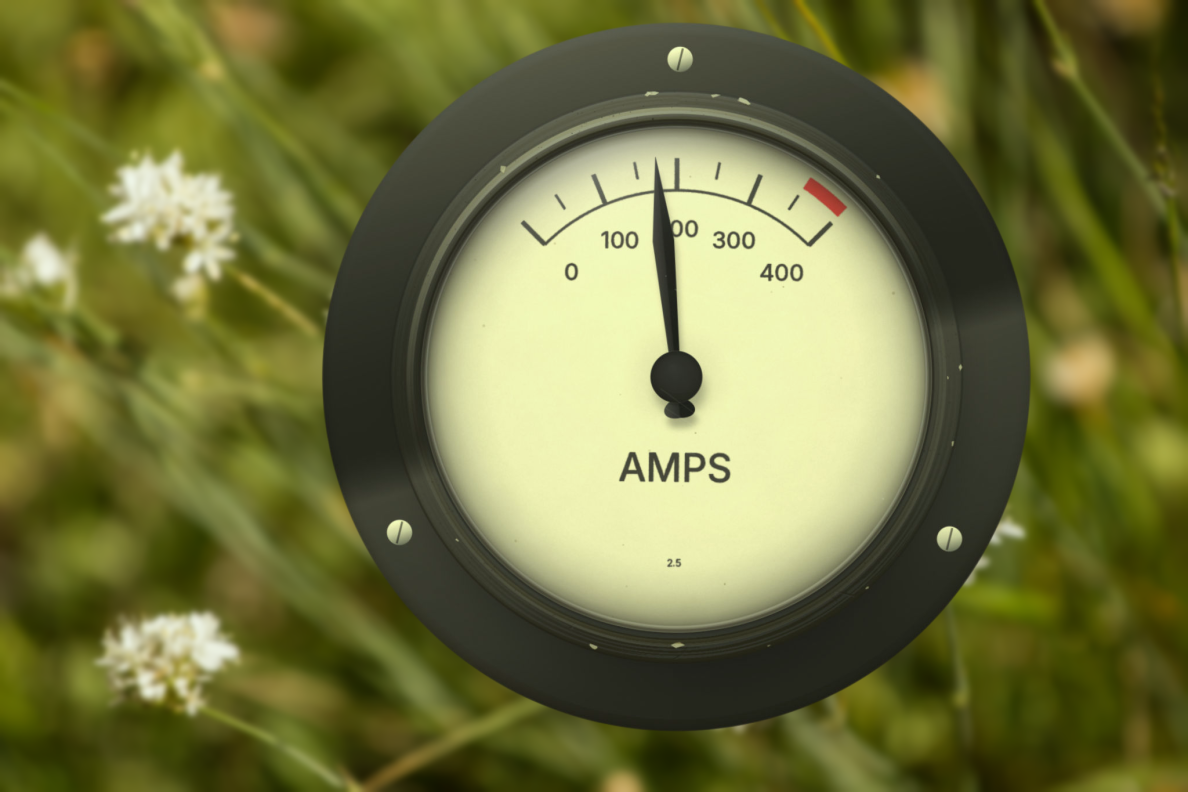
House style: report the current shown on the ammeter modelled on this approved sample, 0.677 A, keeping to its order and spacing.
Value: 175 A
